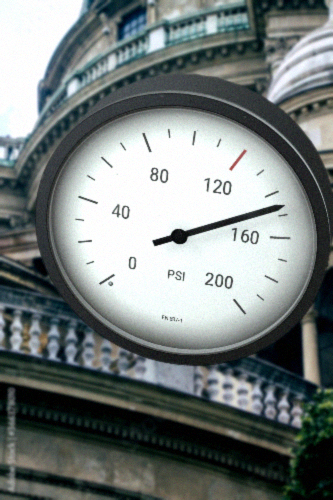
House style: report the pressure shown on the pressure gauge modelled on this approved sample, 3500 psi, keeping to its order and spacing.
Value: 145 psi
